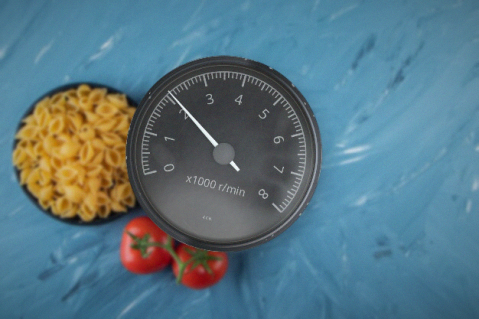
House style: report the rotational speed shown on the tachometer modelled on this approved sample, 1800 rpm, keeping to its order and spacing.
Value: 2100 rpm
